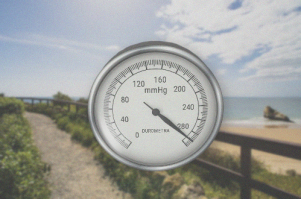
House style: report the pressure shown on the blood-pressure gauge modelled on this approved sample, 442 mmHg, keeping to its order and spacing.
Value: 290 mmHg
